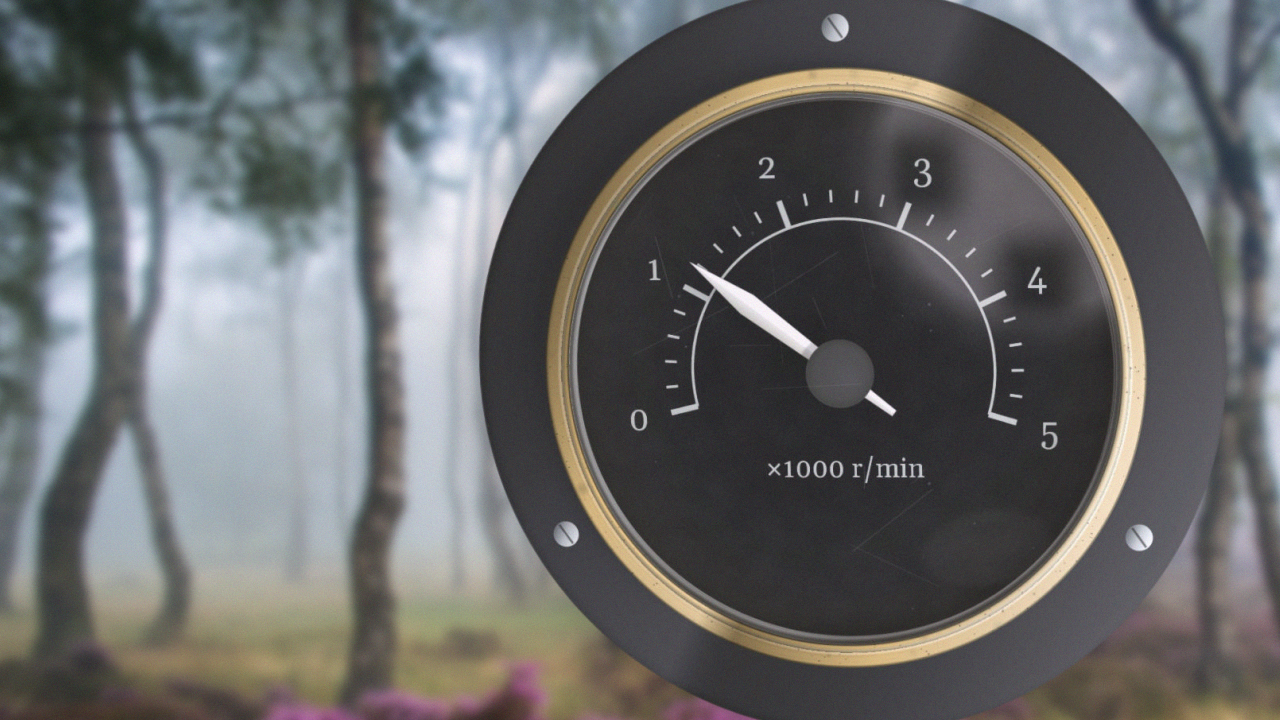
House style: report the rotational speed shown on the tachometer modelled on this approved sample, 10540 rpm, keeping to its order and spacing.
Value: 1200 rpm
